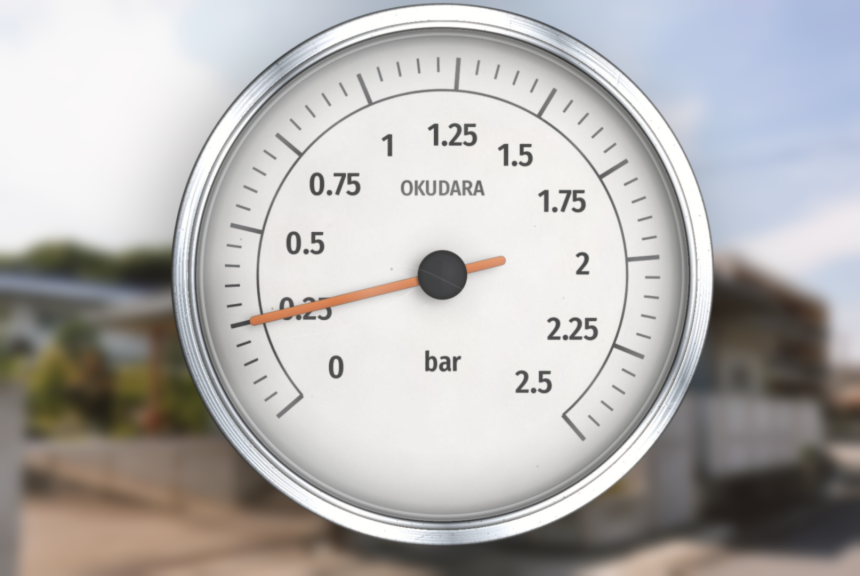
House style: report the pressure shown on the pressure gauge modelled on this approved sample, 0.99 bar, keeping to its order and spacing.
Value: 0.25 bar
